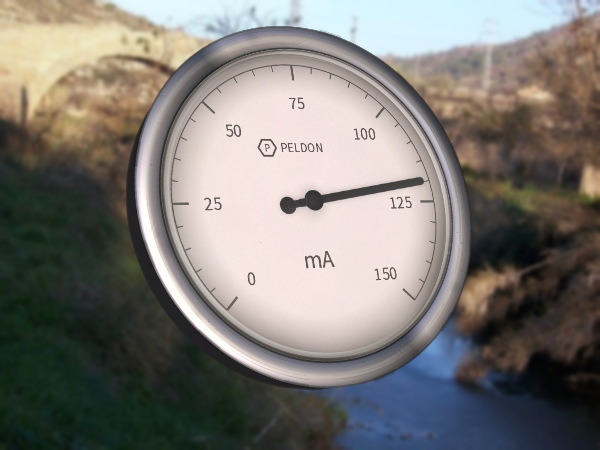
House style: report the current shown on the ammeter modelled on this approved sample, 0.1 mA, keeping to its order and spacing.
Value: 120 mA
